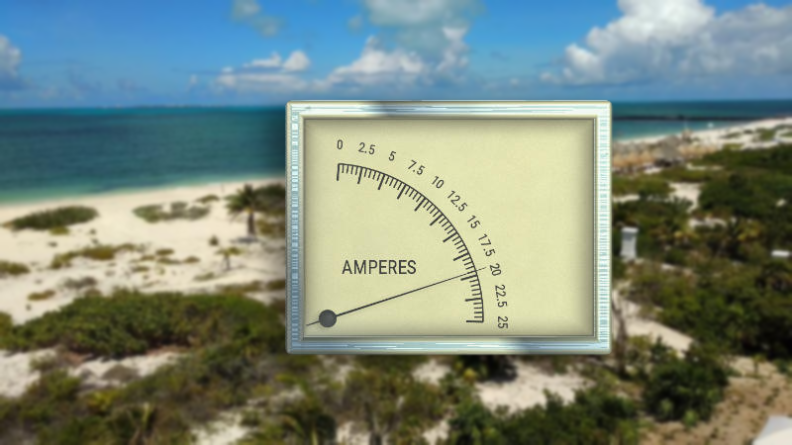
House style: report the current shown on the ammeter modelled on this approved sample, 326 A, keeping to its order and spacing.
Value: 19.5 A
